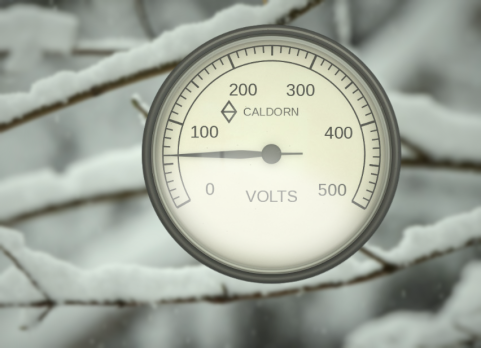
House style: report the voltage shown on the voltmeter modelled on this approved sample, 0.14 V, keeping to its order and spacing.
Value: 60 V
